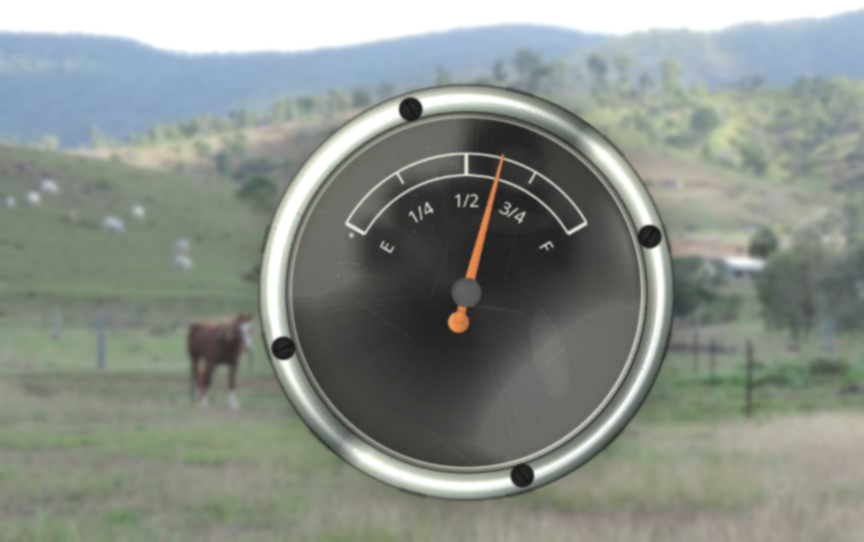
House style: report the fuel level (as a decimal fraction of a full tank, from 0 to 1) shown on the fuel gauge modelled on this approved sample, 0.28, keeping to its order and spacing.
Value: 0.625
